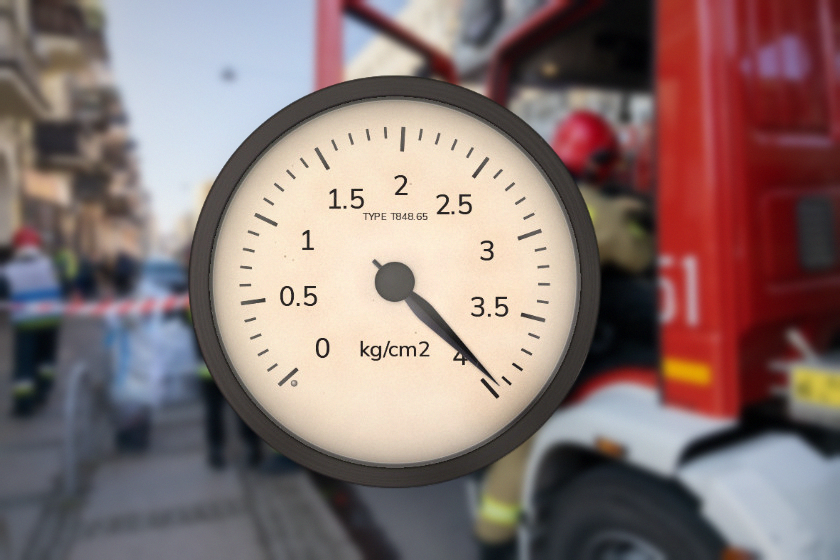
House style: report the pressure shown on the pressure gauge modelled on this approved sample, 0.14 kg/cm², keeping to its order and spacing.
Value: 3.95 kg/cm²
